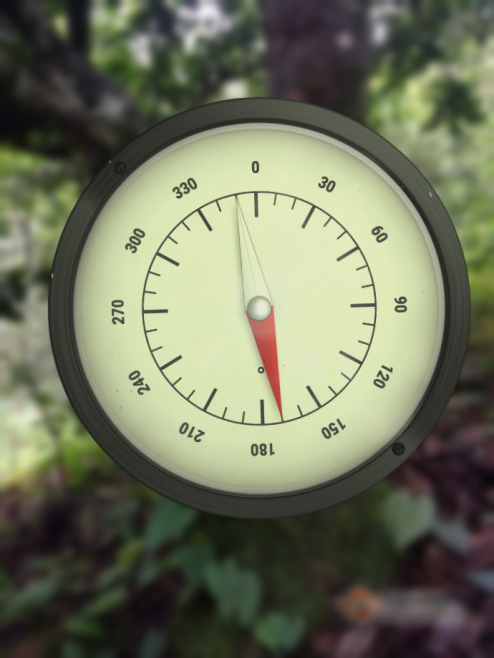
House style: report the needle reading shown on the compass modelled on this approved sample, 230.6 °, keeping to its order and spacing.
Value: 170 °
